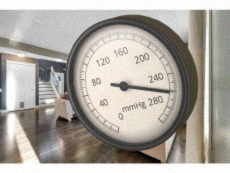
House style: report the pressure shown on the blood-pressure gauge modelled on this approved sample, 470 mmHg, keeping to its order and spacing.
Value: 260 mmHg
